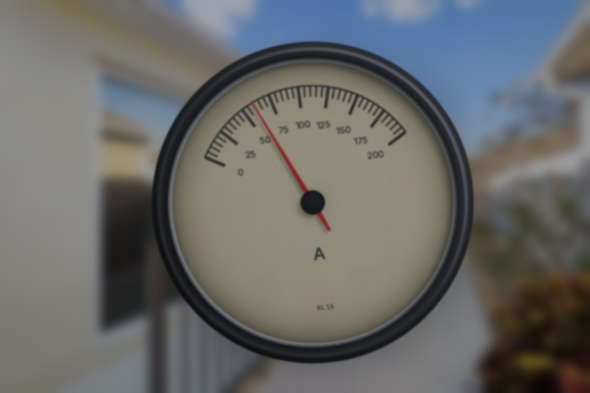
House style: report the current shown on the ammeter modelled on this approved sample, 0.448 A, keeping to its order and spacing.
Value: 60 A
